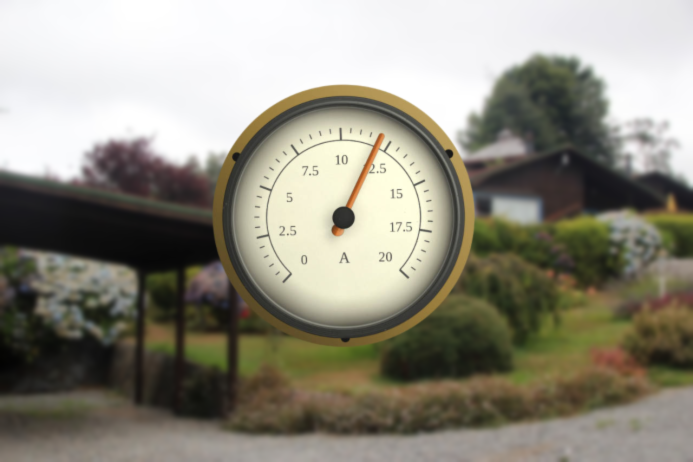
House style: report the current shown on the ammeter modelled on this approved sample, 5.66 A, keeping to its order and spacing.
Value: 12 A
